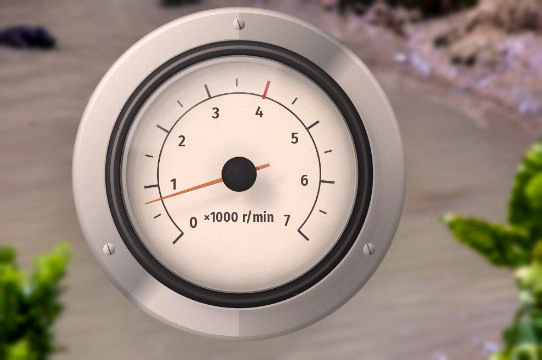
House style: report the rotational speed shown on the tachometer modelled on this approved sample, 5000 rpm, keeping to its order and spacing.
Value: 750 rpm
